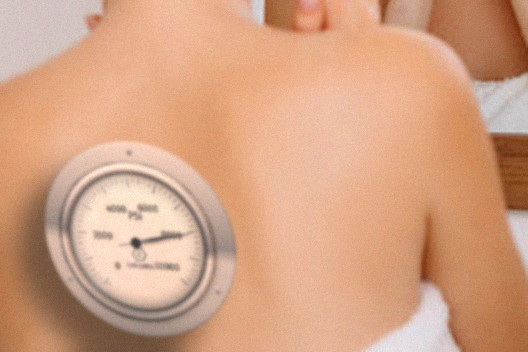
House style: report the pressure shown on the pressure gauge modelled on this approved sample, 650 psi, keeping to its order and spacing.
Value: 8000 psi
